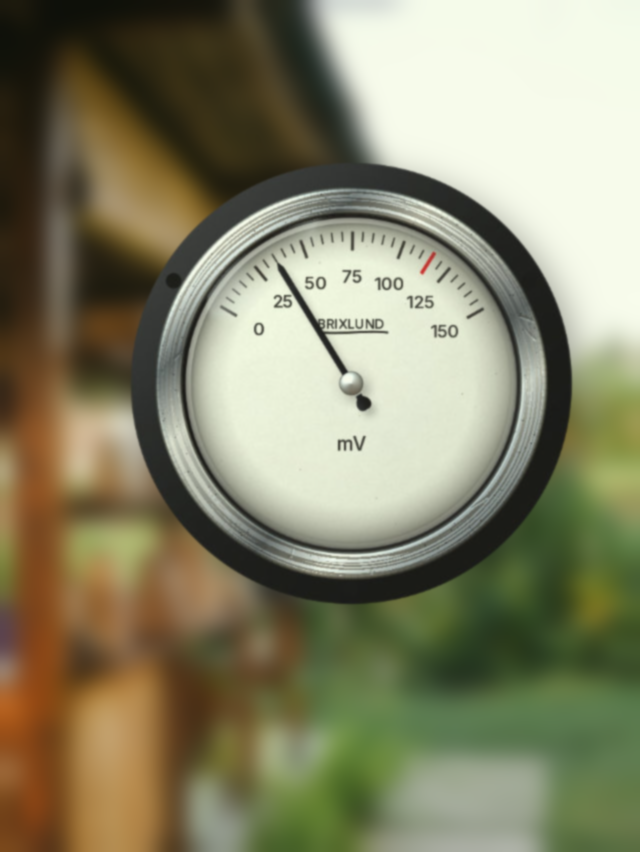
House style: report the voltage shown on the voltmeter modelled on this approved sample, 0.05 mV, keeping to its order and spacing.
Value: 35 mV
